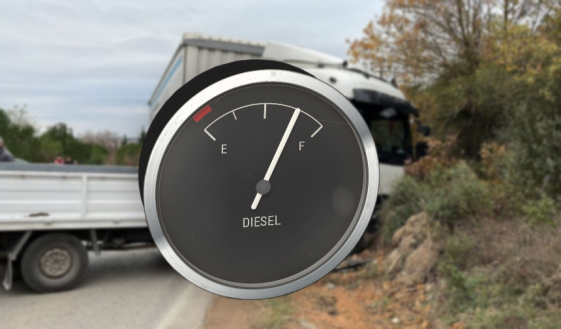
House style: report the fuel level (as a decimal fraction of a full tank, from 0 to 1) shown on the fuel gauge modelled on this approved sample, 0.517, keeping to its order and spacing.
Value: 0.75
